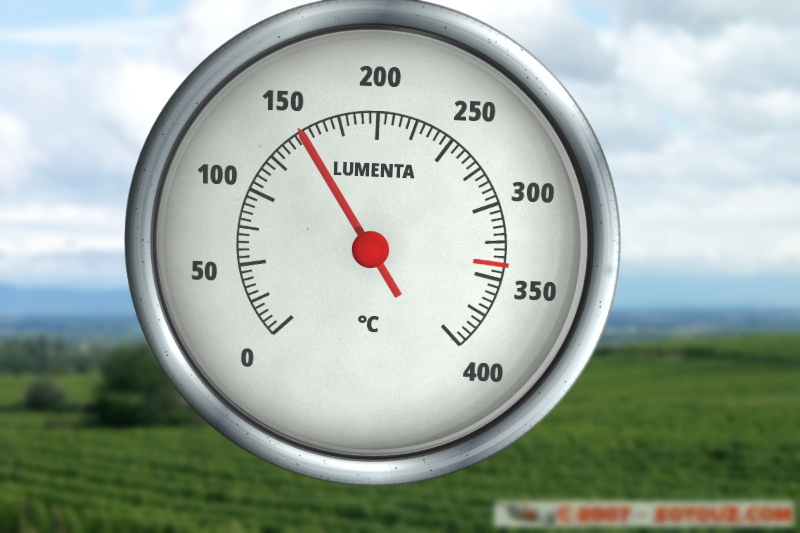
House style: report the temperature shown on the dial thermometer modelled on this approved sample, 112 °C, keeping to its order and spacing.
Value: 150 °C
